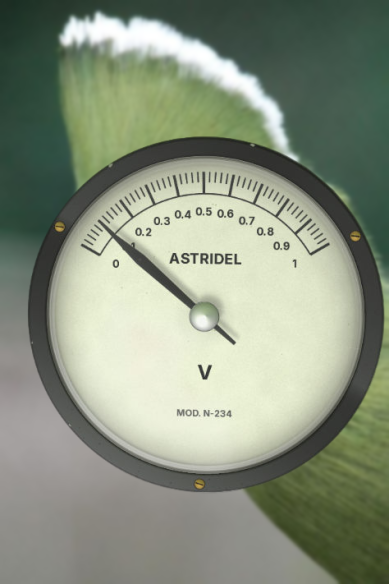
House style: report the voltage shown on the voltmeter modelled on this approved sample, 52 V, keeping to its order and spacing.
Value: 0.1 V
